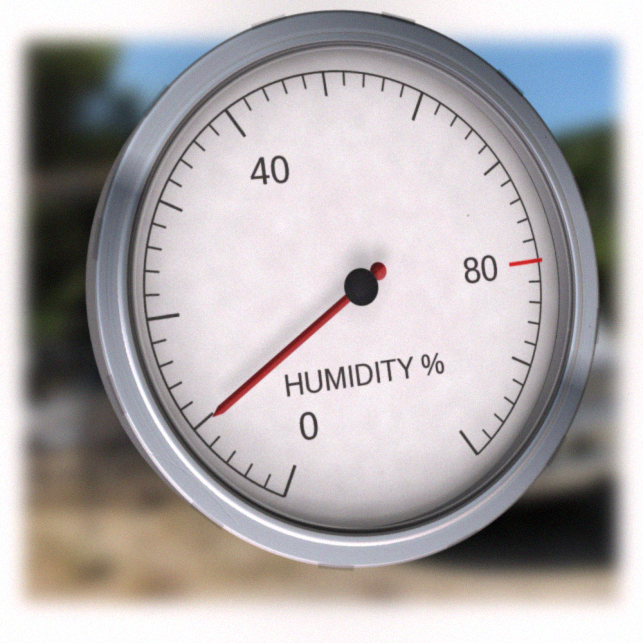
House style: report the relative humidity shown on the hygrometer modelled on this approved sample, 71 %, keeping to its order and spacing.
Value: 10 %
